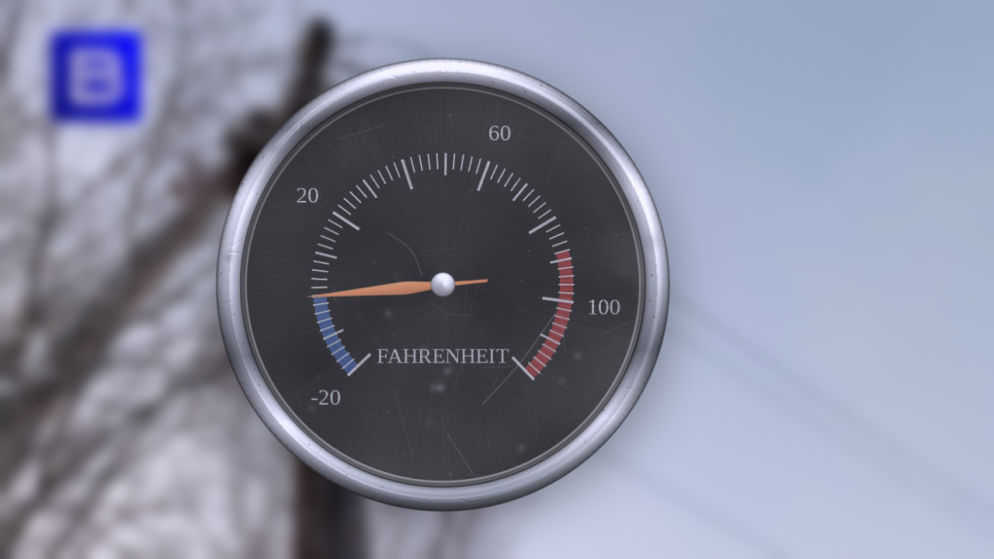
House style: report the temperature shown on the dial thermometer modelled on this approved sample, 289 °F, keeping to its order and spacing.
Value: 0 °F
